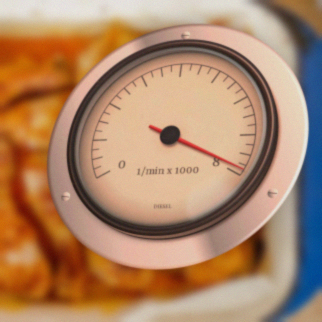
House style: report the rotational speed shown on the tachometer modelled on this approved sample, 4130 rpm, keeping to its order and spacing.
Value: 7875 rpm
